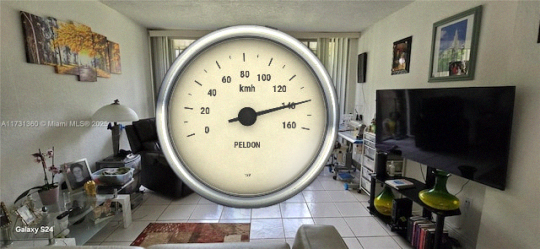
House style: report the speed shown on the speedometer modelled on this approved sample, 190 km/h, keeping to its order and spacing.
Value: 140 km/h
